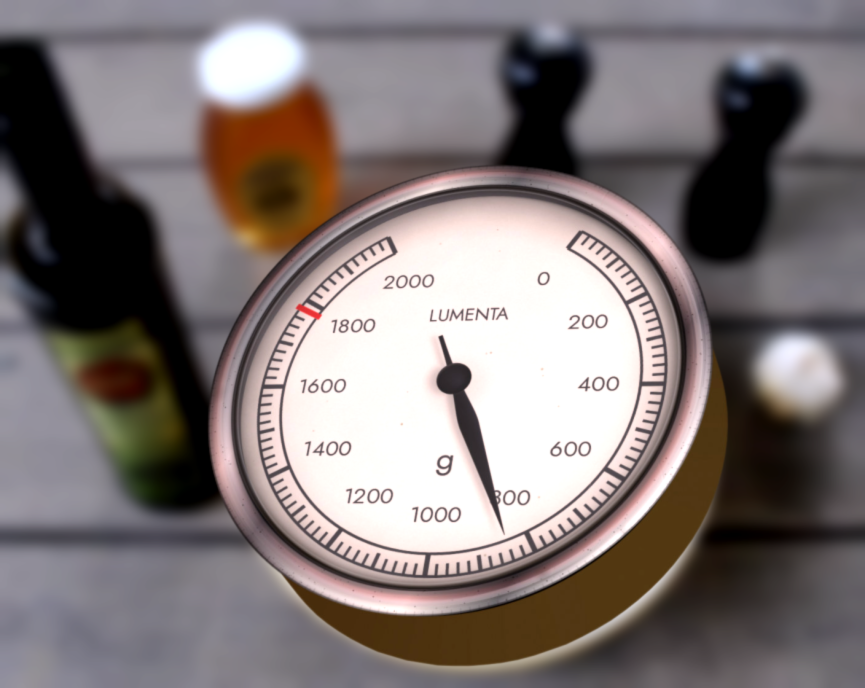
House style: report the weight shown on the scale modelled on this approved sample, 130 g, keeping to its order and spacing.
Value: 840 g
